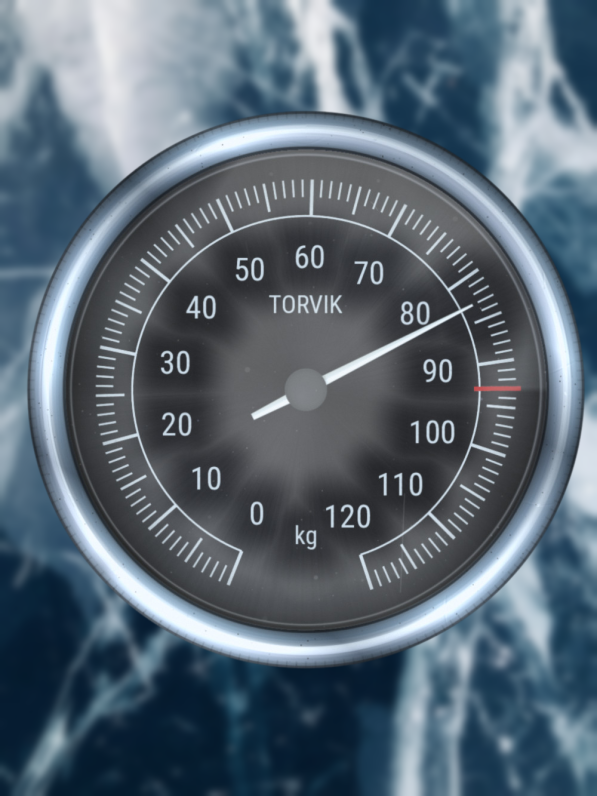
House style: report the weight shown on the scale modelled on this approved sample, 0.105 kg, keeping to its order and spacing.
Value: 83 kg
